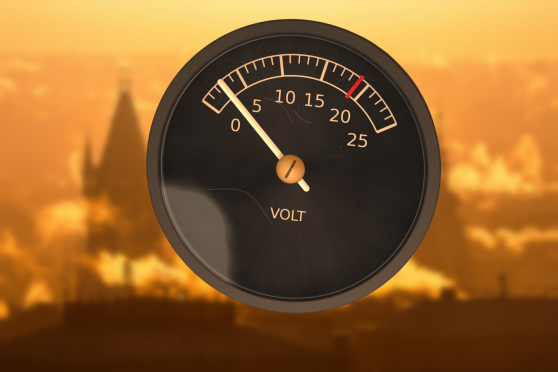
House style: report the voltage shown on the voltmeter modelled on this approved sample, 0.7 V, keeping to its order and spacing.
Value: 3 V
